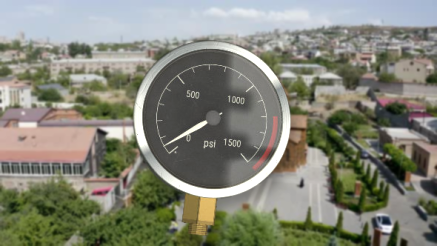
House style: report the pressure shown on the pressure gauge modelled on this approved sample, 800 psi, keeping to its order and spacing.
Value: 50 psi
